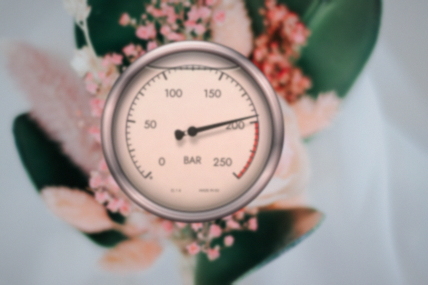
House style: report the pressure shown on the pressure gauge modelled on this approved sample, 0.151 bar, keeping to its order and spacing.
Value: 195 bar
